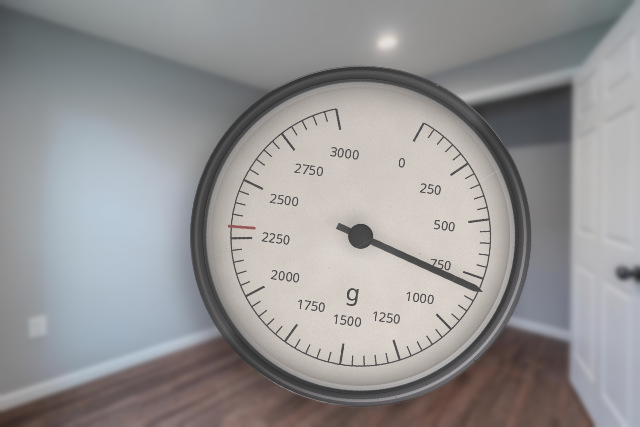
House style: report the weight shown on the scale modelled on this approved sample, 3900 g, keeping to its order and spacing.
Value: 800 g
